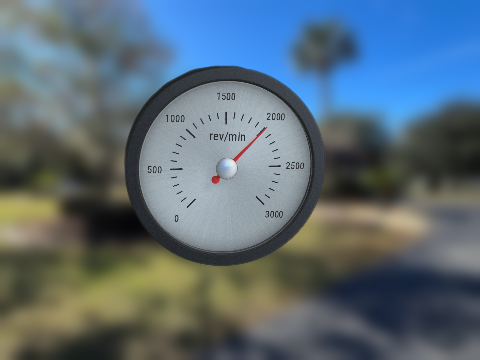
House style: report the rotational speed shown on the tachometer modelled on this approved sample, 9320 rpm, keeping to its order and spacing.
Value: 2000 rpm
